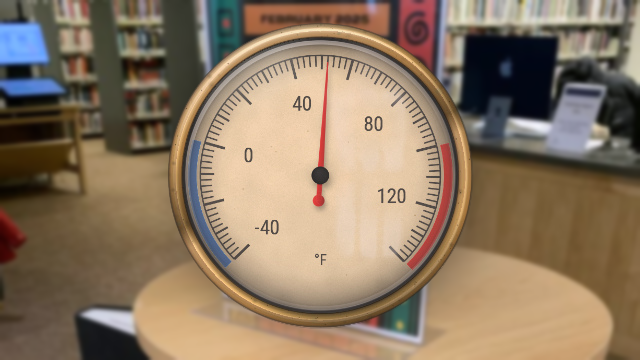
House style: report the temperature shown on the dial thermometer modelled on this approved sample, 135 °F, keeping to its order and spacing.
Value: 52 °F
